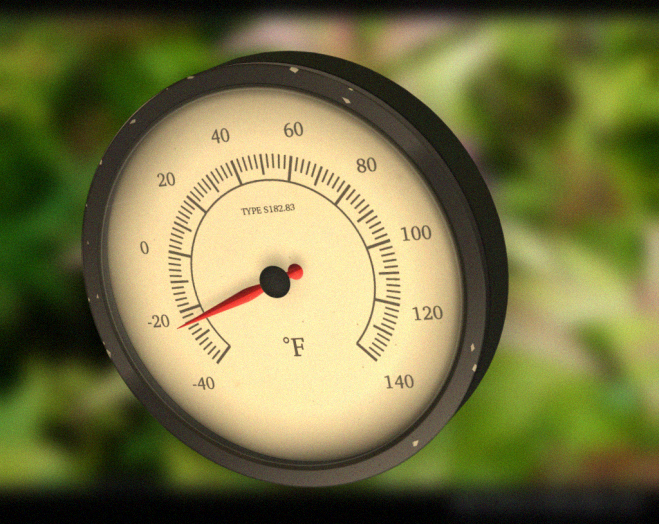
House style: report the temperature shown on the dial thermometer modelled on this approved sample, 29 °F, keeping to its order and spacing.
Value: -24 °F
